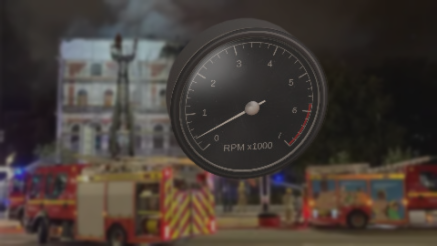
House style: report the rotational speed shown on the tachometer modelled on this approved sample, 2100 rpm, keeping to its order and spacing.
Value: 400 rpm
